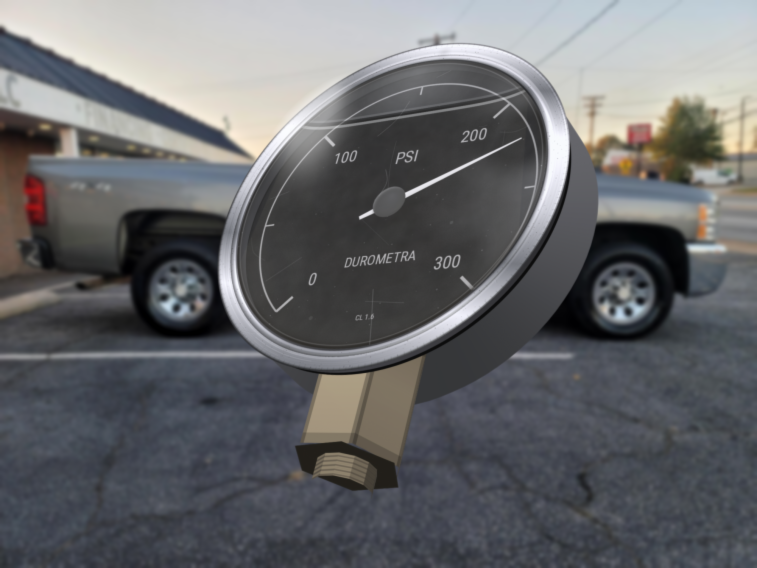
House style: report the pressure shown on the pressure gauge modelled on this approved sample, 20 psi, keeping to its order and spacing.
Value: 225 psi
